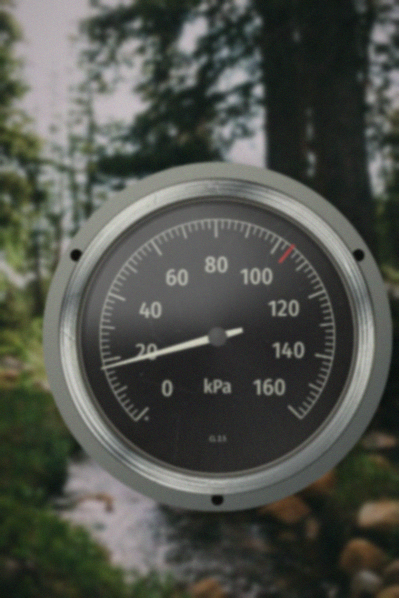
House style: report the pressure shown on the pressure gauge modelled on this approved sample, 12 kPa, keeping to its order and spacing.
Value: 18 kPa
